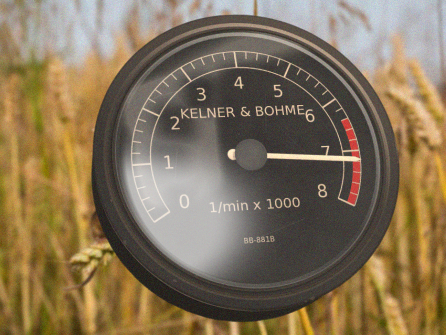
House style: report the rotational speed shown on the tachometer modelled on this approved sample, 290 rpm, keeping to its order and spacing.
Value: 7200 rpm
